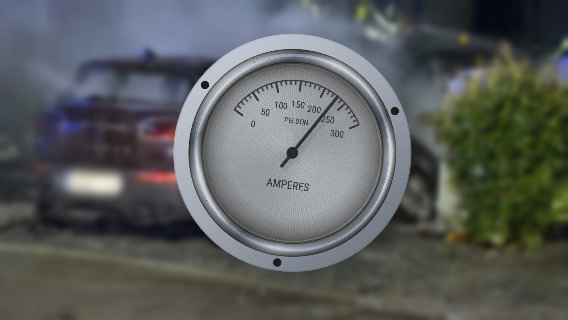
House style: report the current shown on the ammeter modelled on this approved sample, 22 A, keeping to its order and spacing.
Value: 230 A
